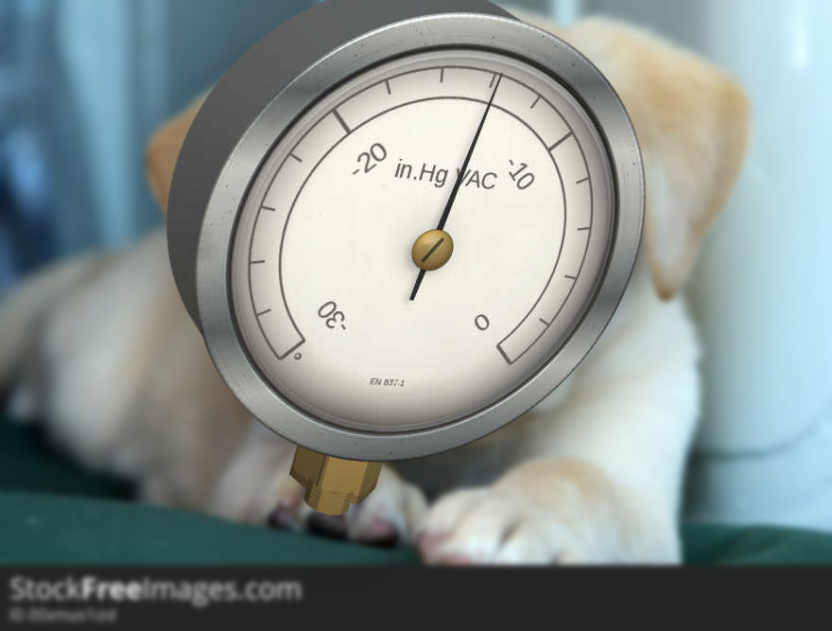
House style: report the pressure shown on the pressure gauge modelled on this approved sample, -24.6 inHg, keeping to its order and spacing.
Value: -14 inHg
